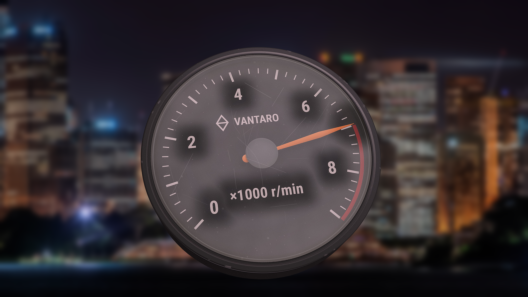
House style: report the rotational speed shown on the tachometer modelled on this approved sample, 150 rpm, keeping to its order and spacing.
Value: 7000 rpm
